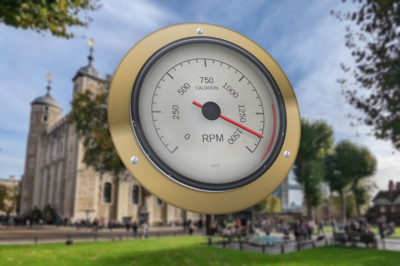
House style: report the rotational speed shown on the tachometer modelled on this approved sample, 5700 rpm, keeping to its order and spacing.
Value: 1400 rpm
